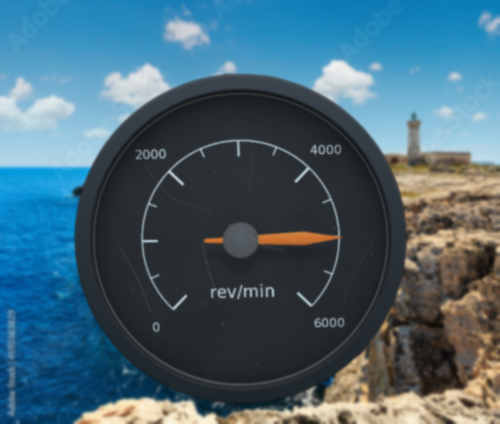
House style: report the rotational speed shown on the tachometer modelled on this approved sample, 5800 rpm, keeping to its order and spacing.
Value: 5000 rpm
